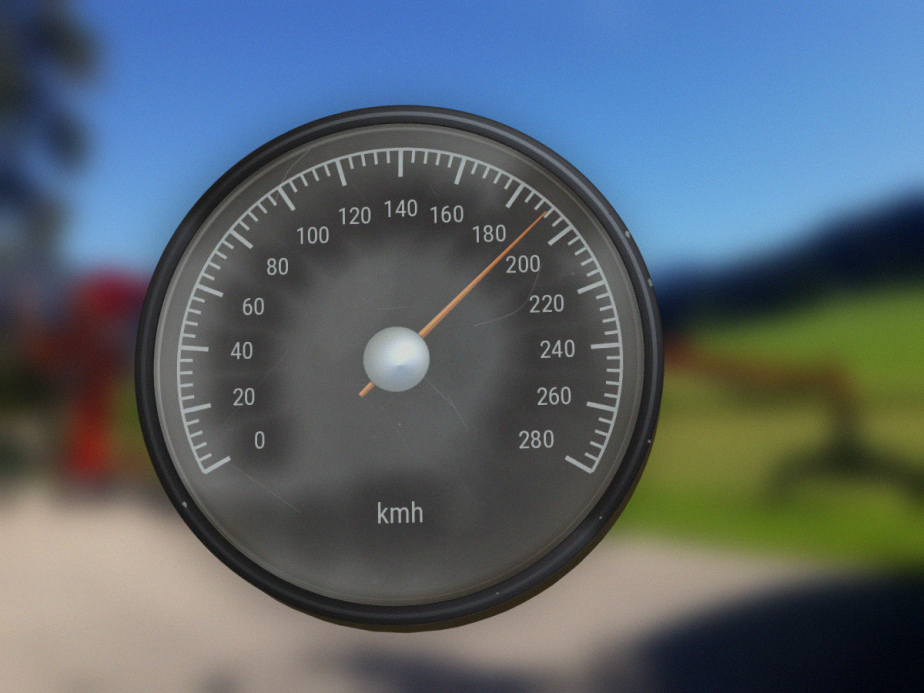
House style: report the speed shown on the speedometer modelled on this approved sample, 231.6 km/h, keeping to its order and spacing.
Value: 192 km/h
